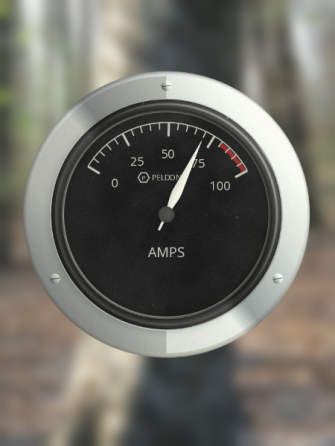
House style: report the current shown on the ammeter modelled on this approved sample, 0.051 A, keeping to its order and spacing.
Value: 70 A
